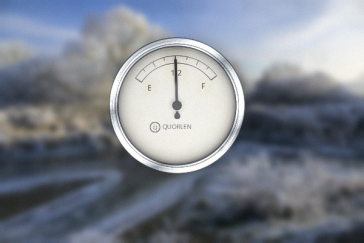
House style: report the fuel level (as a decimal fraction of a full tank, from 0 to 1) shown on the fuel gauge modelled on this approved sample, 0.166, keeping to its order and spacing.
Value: 0.5
